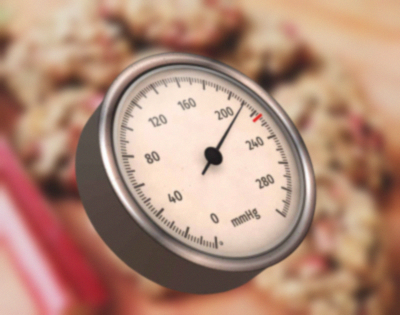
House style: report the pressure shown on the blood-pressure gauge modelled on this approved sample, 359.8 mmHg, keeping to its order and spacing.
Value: 210 mmHg
